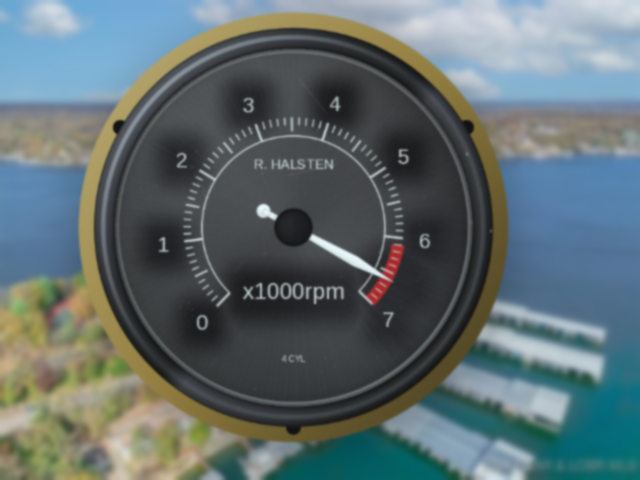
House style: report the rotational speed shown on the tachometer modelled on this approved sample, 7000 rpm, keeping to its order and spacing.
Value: 6600 rpm
